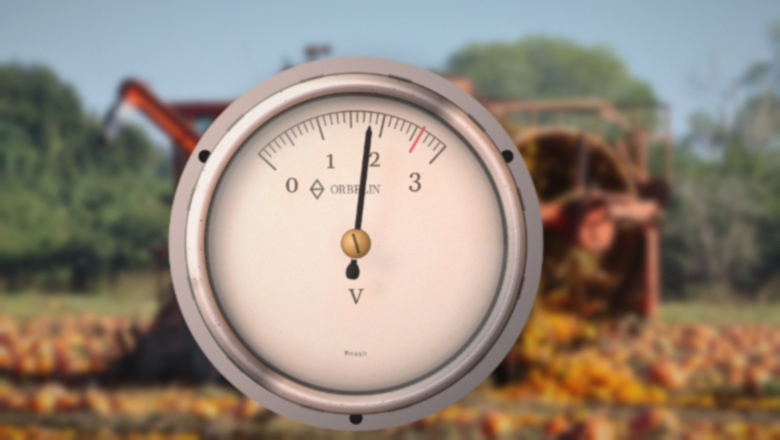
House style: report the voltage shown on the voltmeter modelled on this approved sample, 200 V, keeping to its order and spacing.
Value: 1.8 V
